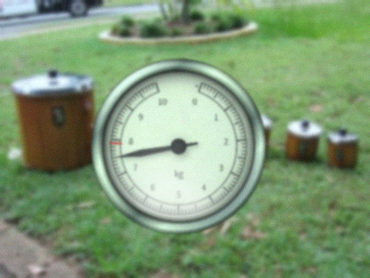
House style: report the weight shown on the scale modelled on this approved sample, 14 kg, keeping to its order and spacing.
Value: 7.5 kg
